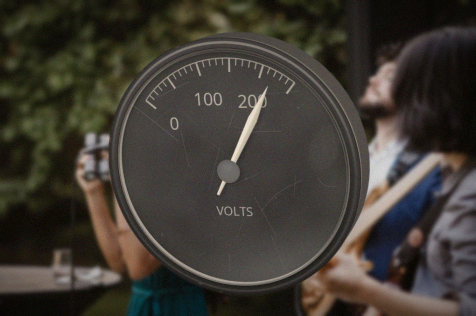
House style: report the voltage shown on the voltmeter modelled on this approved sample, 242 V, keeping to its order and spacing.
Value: 220 V
